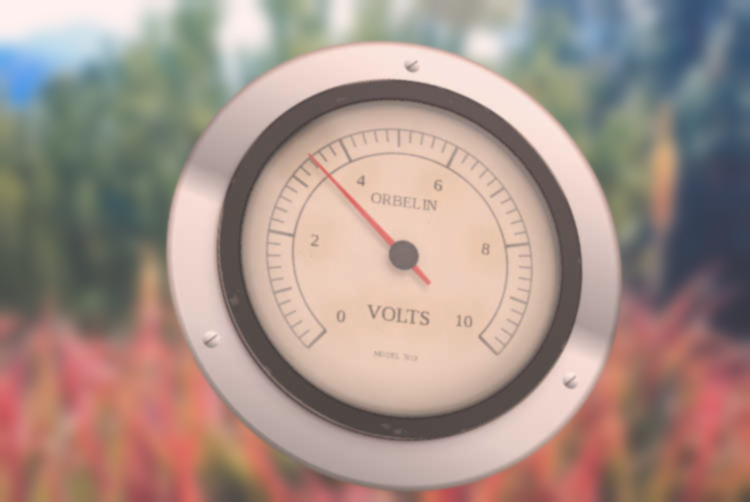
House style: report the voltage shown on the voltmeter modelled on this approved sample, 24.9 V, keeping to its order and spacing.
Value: 3.4 V
